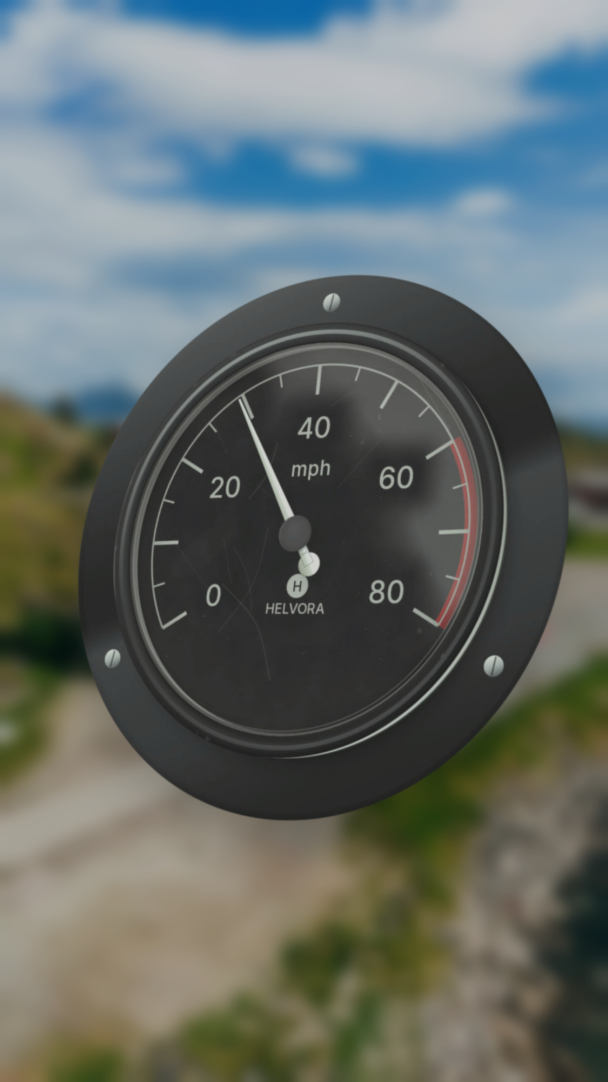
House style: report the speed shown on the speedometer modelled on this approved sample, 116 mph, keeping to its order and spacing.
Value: 30 mph
